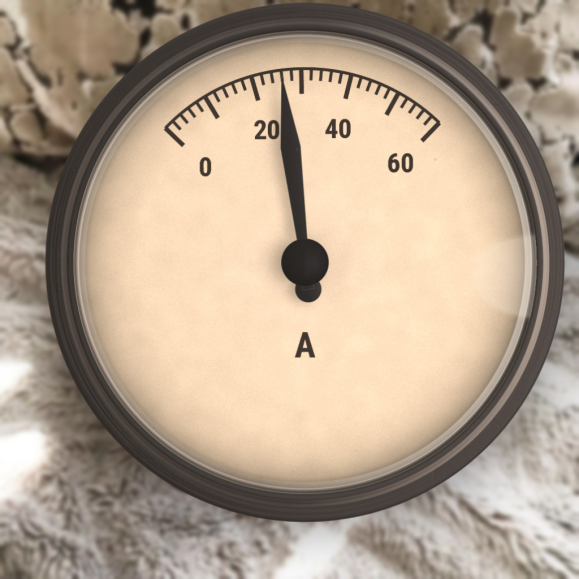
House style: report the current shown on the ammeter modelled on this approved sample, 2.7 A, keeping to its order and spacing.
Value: 26 A
